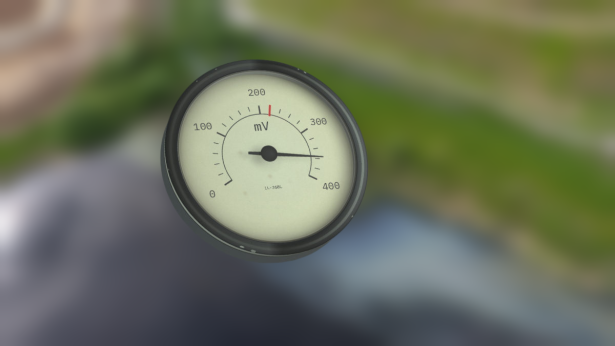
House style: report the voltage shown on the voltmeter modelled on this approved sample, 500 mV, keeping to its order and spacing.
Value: 360 mV
